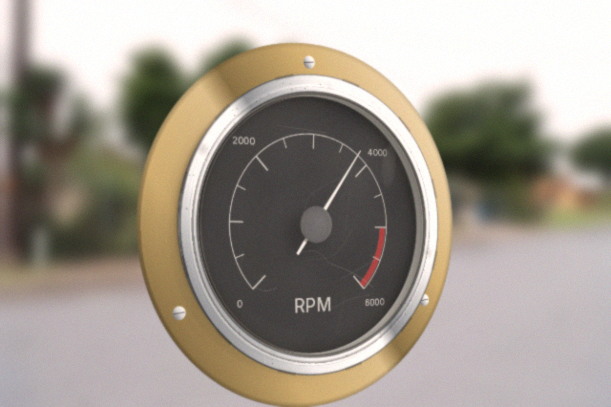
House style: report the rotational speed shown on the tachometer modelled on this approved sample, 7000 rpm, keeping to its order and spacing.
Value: 3750 rpm
